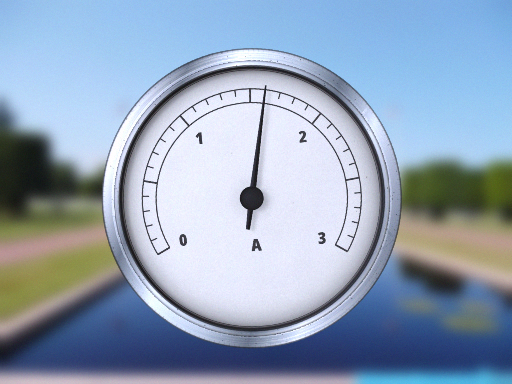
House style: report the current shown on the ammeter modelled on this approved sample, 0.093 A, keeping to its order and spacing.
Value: 1.6 A
